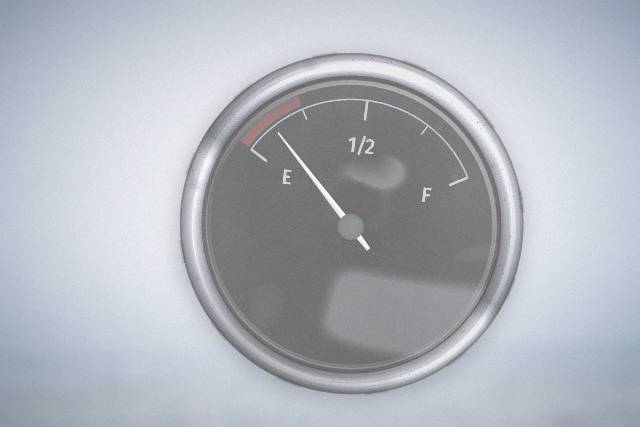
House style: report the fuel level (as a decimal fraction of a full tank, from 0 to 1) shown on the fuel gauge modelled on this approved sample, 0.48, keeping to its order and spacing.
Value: 0.125
